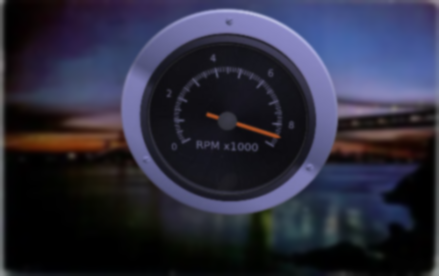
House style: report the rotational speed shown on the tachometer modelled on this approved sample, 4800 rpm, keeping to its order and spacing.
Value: 8500 rpm
